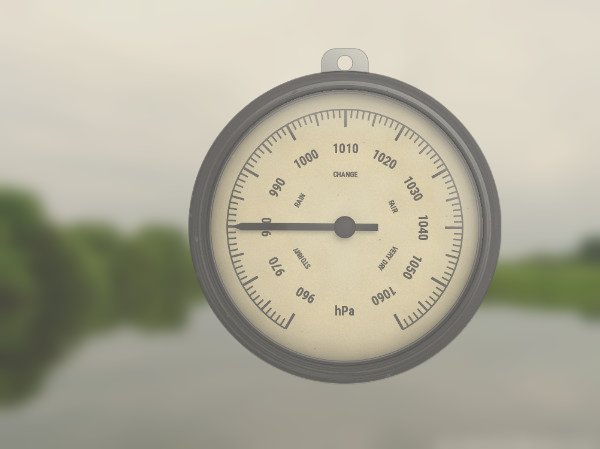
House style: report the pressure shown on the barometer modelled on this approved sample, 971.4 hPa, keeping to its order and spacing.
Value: 980 hPa
